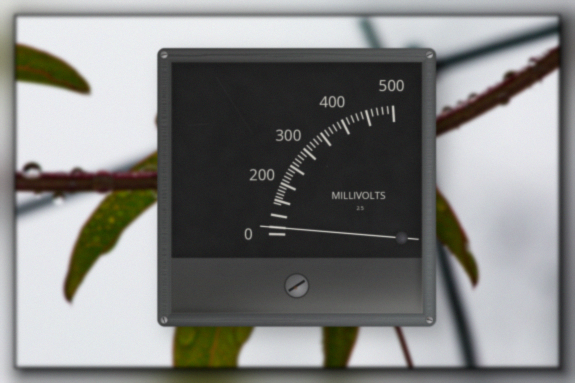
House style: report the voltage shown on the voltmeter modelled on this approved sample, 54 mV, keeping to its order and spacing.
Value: 50 mV
